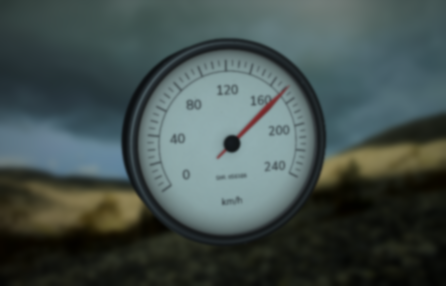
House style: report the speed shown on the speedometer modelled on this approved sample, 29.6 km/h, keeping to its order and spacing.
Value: 170 km/h
